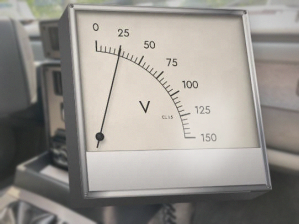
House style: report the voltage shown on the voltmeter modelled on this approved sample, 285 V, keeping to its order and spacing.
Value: 25 V
